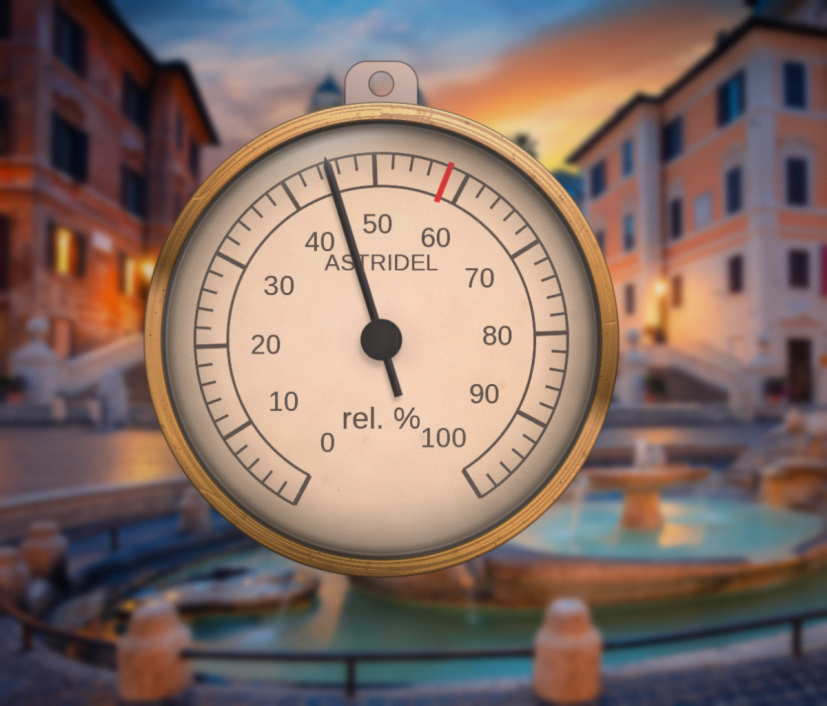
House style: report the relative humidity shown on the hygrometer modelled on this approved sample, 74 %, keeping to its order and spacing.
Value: 45 %
